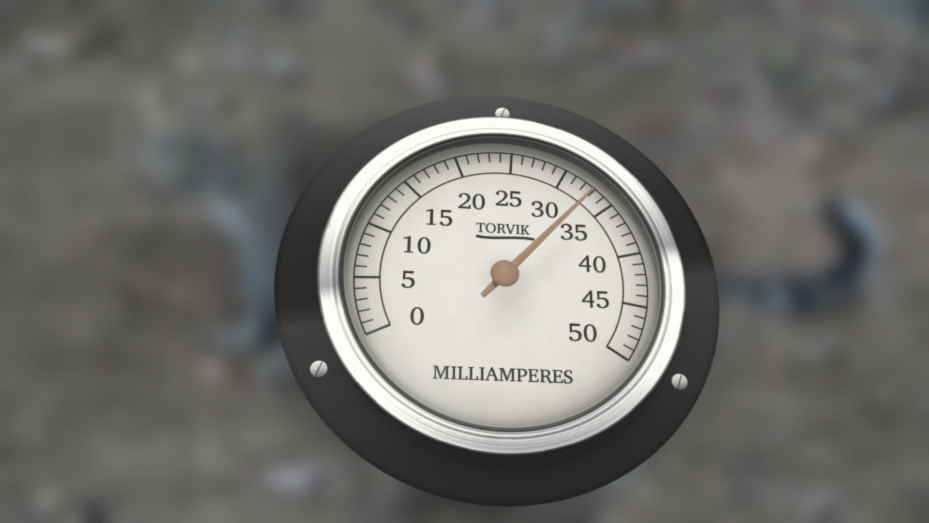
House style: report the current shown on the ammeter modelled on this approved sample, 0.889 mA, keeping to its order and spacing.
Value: 33 mA
